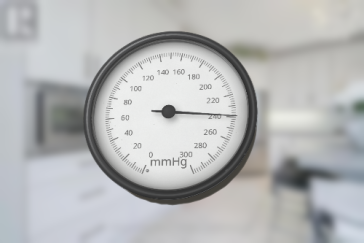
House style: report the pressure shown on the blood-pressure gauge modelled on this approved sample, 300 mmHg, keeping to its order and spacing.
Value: 240 mmHg
